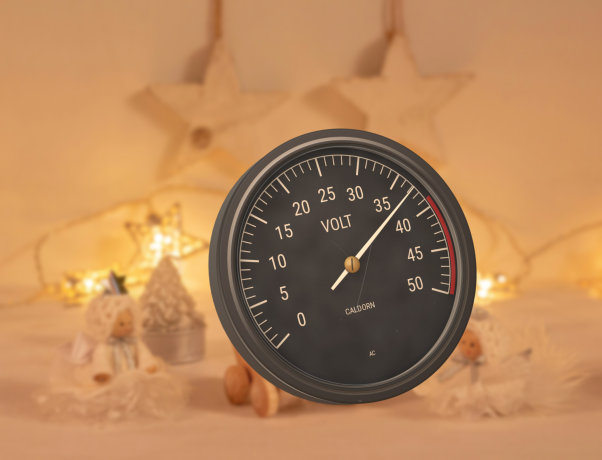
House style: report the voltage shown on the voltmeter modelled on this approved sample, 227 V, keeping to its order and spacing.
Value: 37 V
